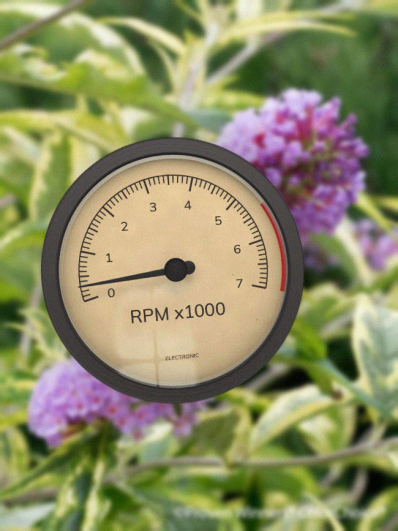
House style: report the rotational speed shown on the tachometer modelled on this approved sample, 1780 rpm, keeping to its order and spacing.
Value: 300 rpm
